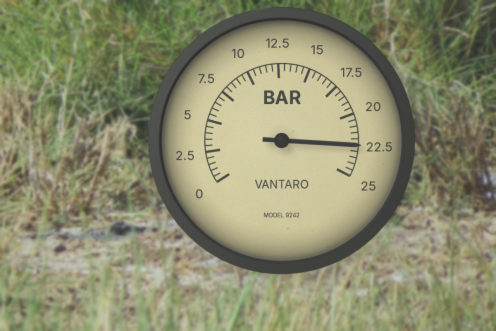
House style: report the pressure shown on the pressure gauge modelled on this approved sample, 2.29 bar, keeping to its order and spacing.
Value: 22.5 bar
